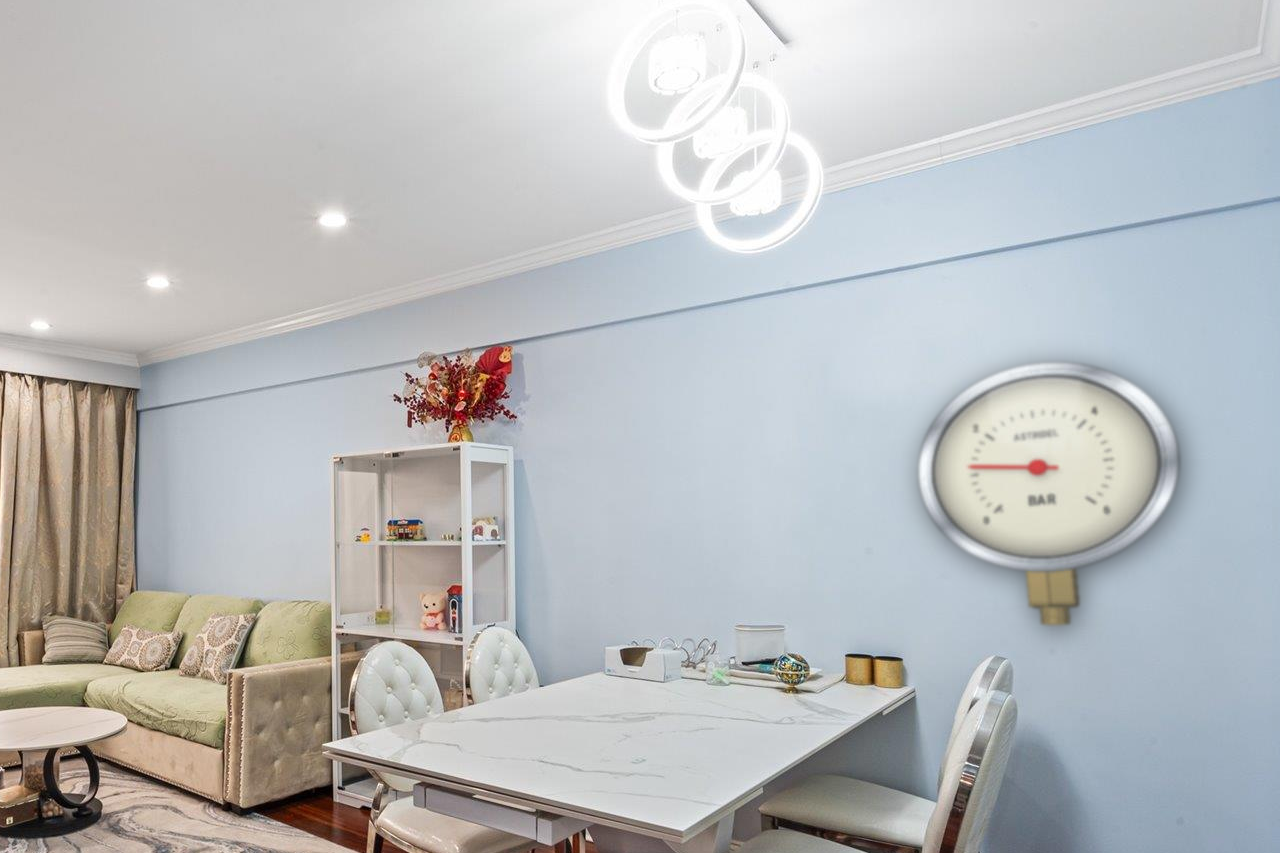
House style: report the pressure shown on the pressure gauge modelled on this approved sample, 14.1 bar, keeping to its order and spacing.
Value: 1.2 bar
